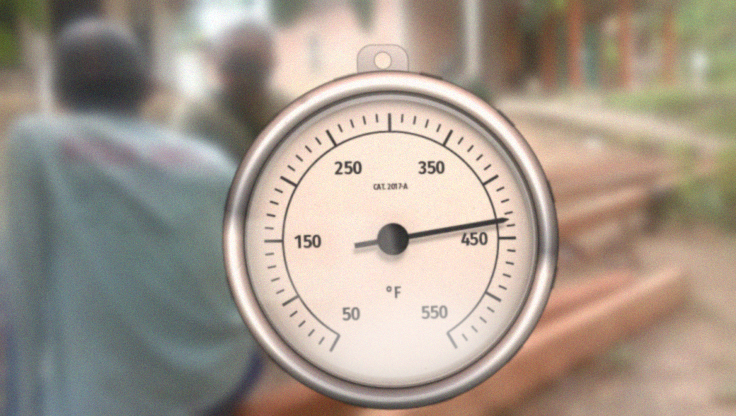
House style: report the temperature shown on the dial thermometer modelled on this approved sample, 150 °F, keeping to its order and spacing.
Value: 435 °F
